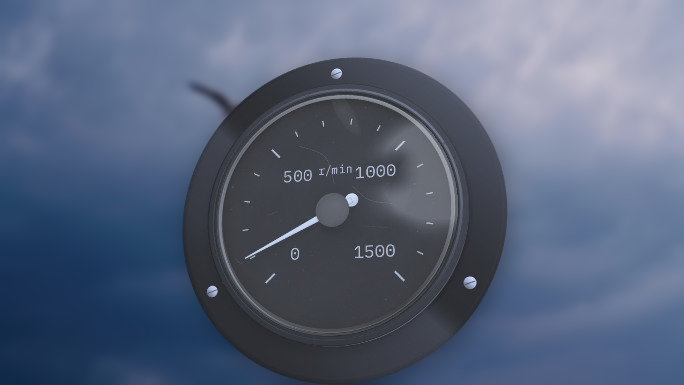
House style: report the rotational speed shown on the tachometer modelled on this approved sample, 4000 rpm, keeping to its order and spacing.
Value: 100 rpm
